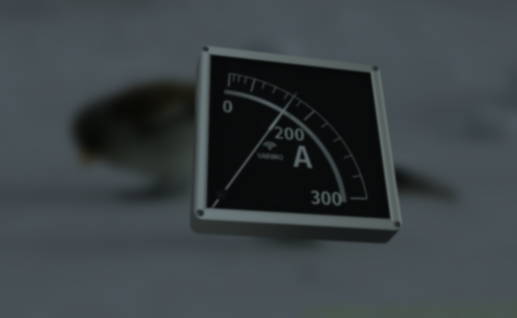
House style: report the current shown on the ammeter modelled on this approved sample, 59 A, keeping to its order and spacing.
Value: 170 A
